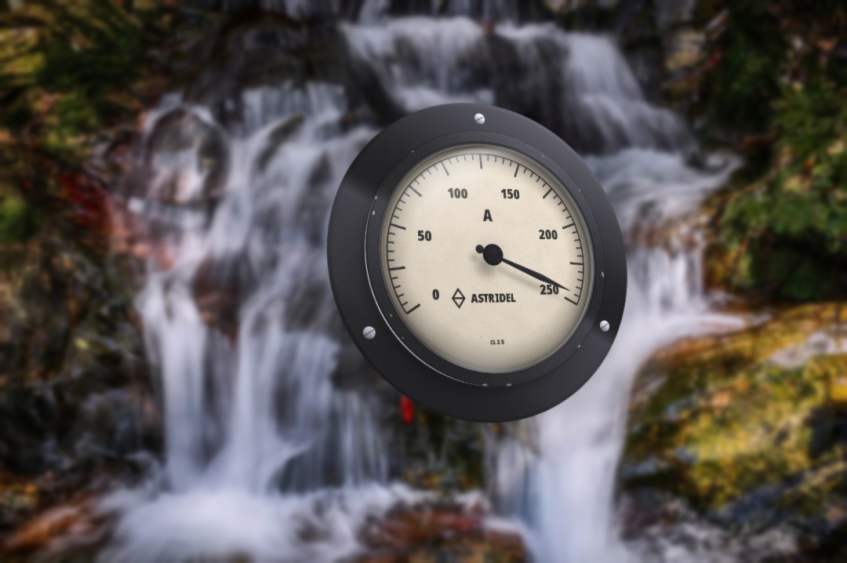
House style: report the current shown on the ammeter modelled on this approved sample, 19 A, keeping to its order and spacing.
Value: 245 A
